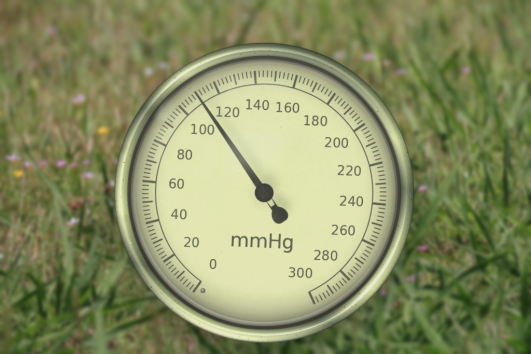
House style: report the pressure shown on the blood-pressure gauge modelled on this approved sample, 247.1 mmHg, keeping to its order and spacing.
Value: 110 mmHg
